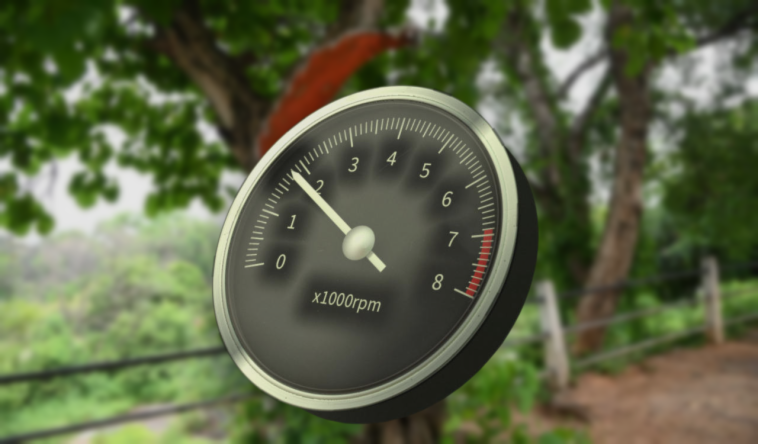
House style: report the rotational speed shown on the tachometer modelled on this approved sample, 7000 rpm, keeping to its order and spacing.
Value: 1800 rpm
